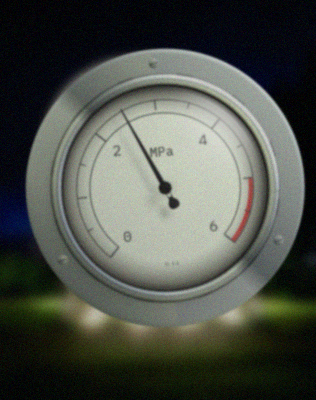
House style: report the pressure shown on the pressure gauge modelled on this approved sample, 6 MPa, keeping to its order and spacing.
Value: 2.5 MPa
